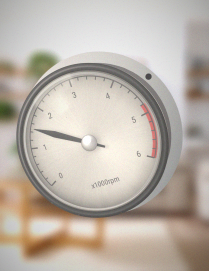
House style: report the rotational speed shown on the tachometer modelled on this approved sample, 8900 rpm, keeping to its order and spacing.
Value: 1500 rpm
